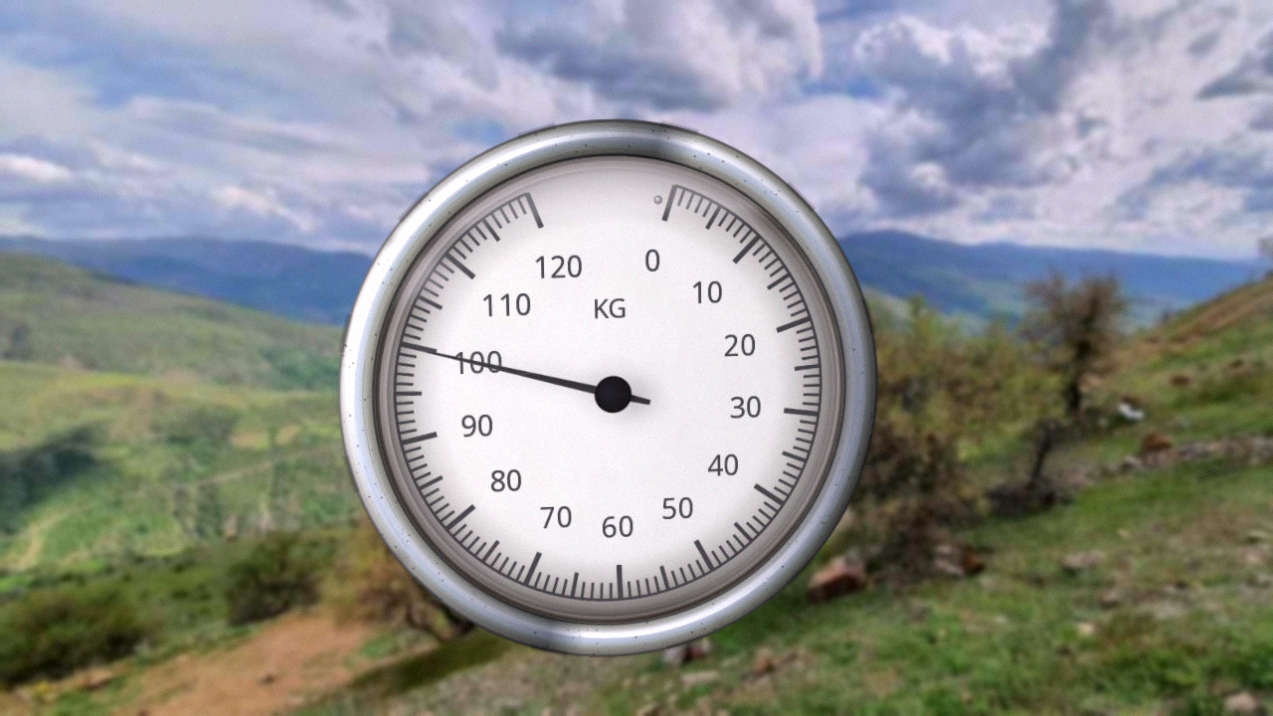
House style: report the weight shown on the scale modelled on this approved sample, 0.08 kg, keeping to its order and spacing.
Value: 100 kg
